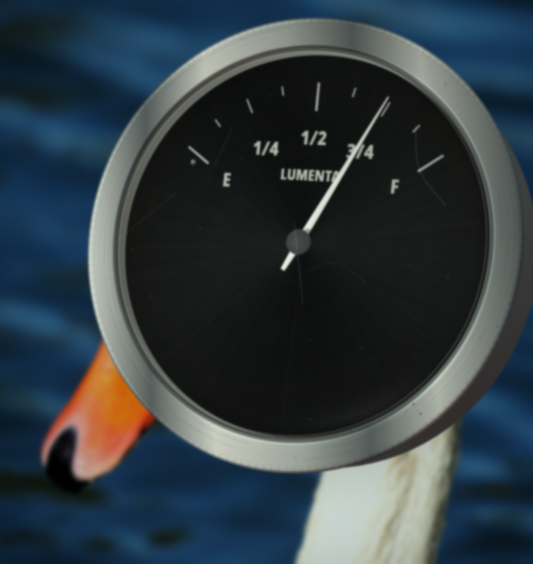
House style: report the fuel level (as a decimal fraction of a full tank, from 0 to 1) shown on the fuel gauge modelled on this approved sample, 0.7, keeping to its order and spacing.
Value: 0.75
